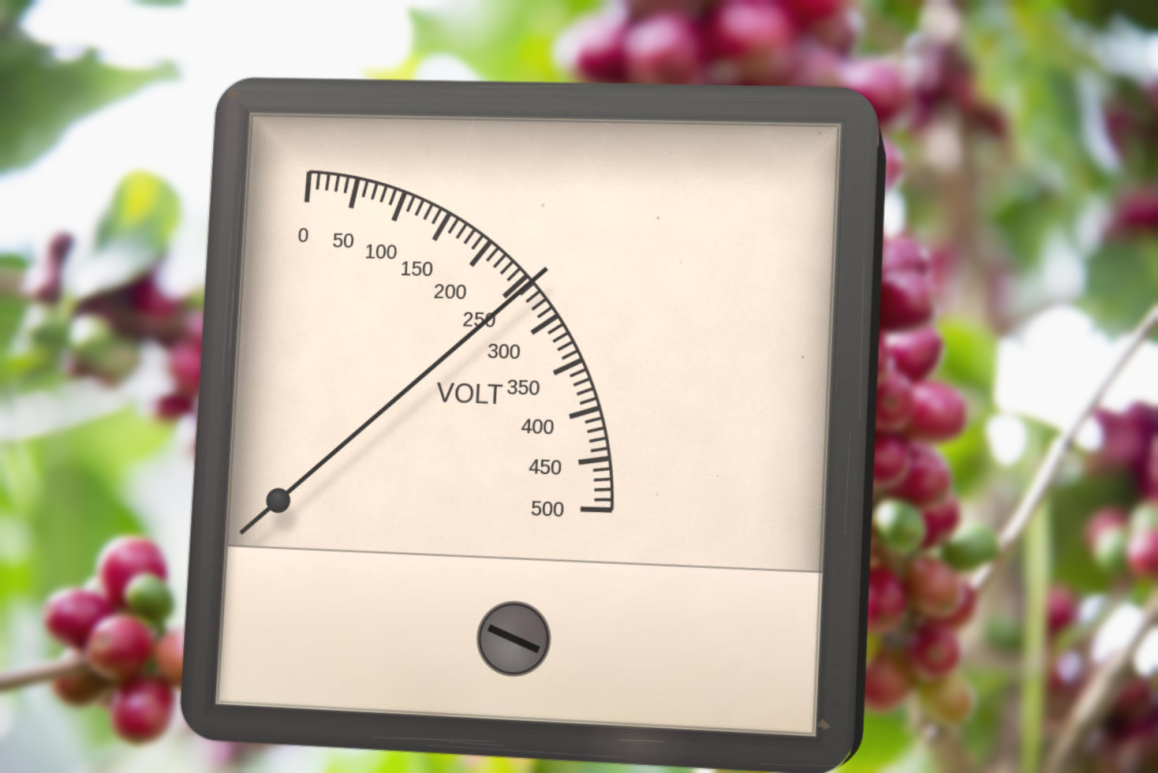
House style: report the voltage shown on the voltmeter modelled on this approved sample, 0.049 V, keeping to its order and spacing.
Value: 260 V
